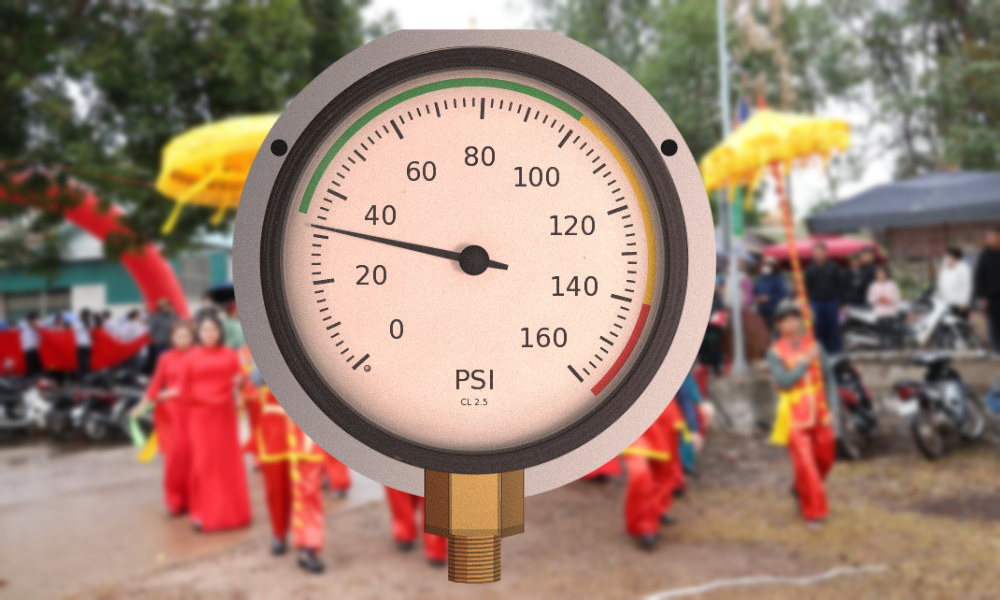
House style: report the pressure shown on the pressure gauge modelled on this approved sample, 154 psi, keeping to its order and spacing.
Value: 32 psi
